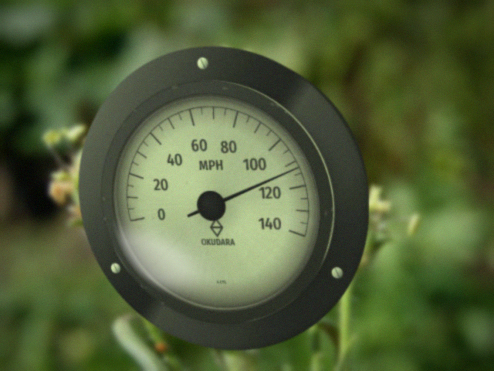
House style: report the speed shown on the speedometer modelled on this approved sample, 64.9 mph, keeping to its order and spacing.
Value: 112.5 mph
